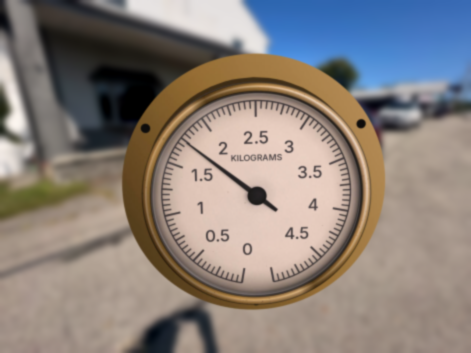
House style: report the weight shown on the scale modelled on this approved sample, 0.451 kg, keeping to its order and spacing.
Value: 1.75 kg
